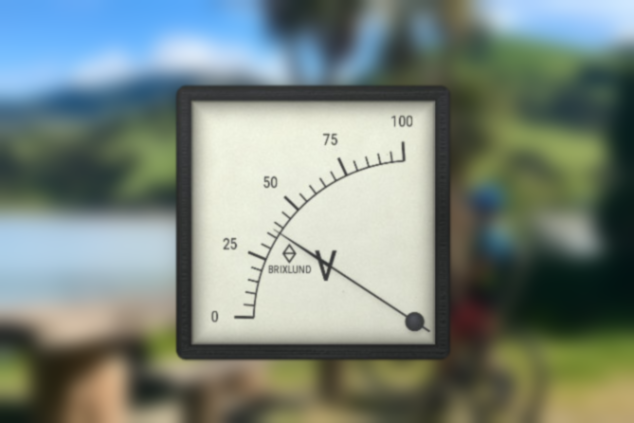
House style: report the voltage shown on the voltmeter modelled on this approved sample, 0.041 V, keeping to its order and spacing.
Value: 37.5 V
